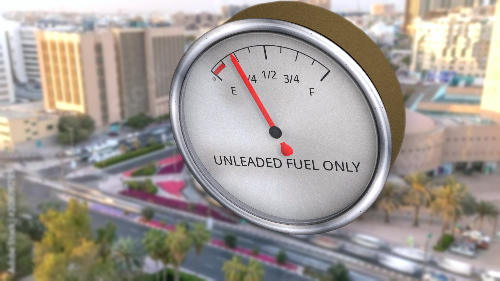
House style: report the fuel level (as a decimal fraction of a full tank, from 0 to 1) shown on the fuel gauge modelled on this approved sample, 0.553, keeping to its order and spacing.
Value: 0.25
